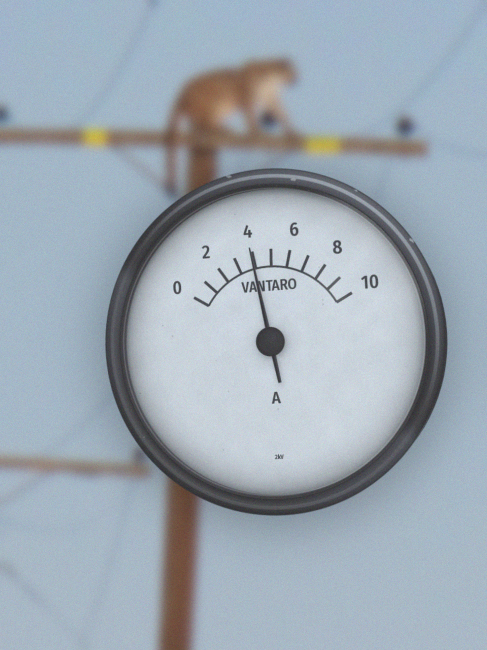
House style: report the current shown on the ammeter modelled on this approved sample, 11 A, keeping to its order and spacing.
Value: 4 A
